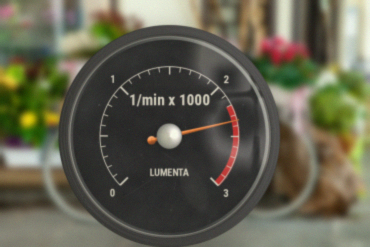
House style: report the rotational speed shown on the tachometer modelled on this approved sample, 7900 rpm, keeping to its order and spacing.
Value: 2350 rpm
